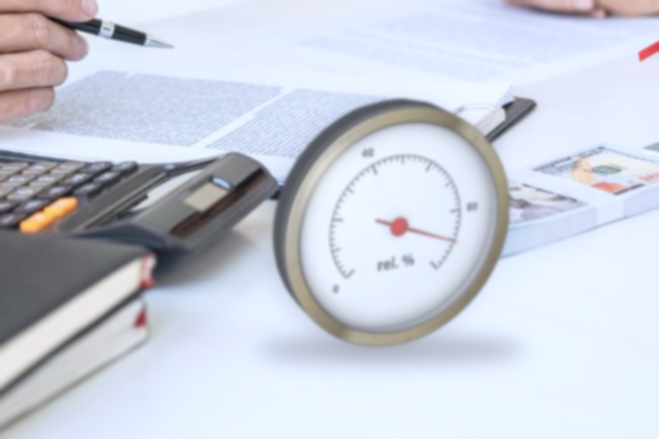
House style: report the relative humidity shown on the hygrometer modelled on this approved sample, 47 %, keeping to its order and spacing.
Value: 90 %
